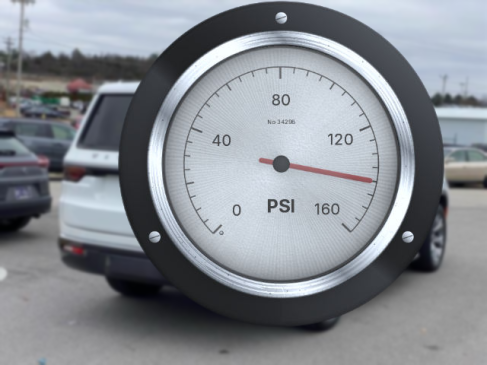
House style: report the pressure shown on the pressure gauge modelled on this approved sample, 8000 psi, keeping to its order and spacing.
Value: 140 psi
